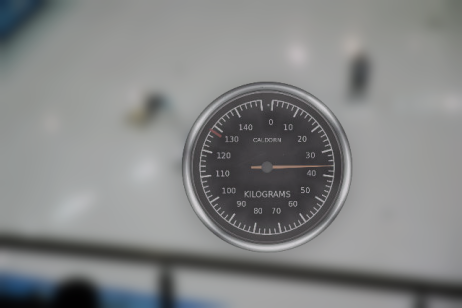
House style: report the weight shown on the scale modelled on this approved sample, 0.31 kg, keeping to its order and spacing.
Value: 36 kg
